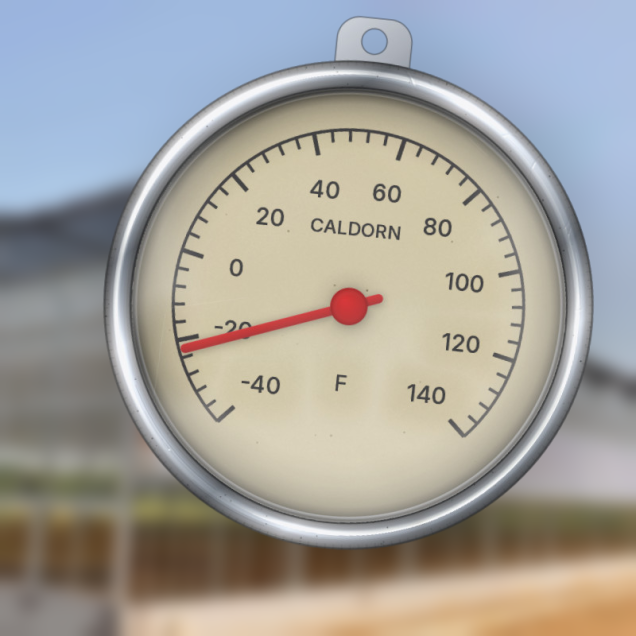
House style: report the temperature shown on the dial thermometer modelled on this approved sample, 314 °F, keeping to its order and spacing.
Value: -22 °F
